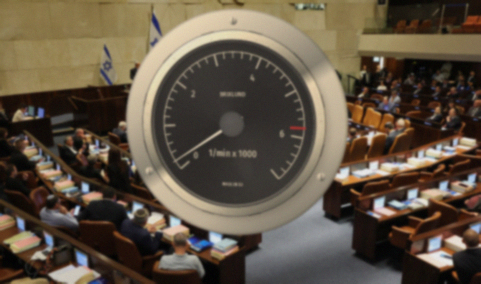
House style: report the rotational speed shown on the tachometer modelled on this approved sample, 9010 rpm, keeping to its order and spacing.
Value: 200 rpm
